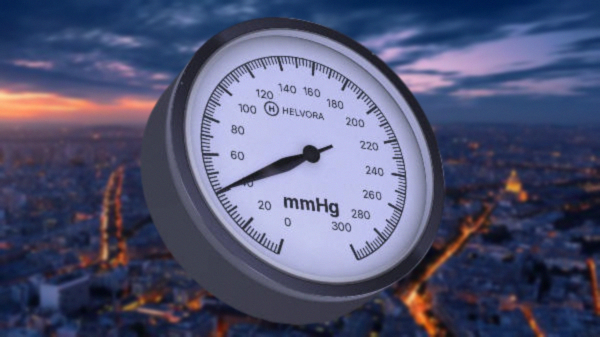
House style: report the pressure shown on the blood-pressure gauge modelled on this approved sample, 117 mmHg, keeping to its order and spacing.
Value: 40 mmHg
